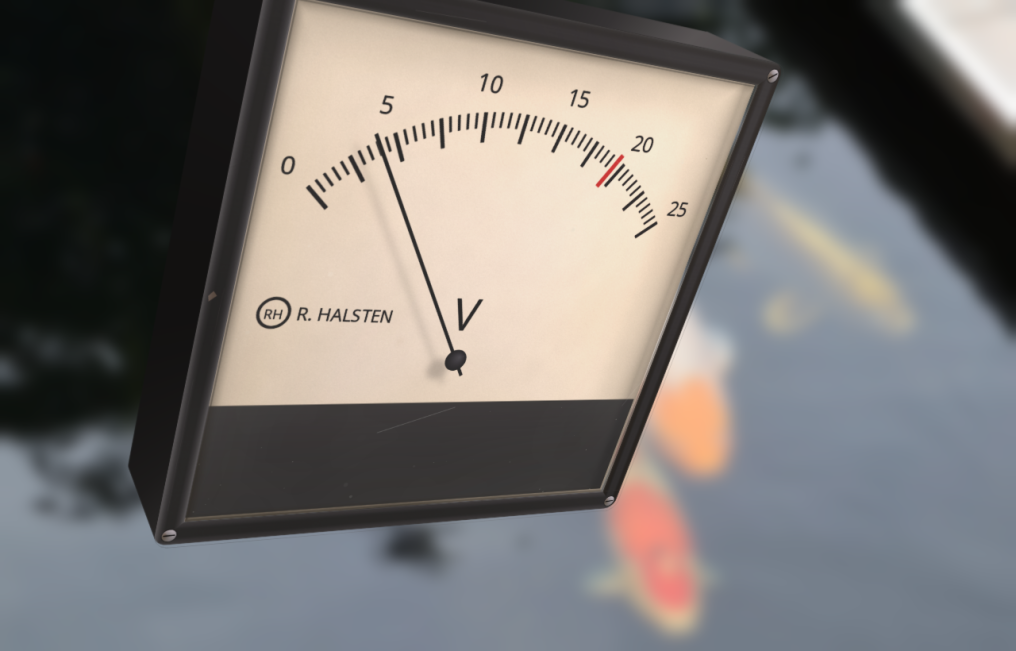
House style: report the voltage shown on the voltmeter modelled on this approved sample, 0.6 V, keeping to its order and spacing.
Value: 4 V
